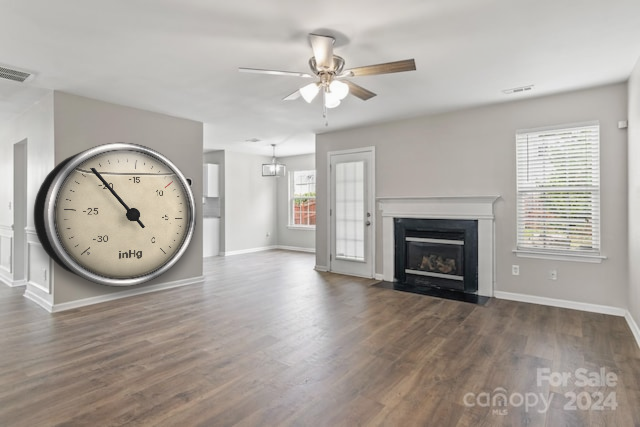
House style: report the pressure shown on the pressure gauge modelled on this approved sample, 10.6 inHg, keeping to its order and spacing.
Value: -20 inHg
